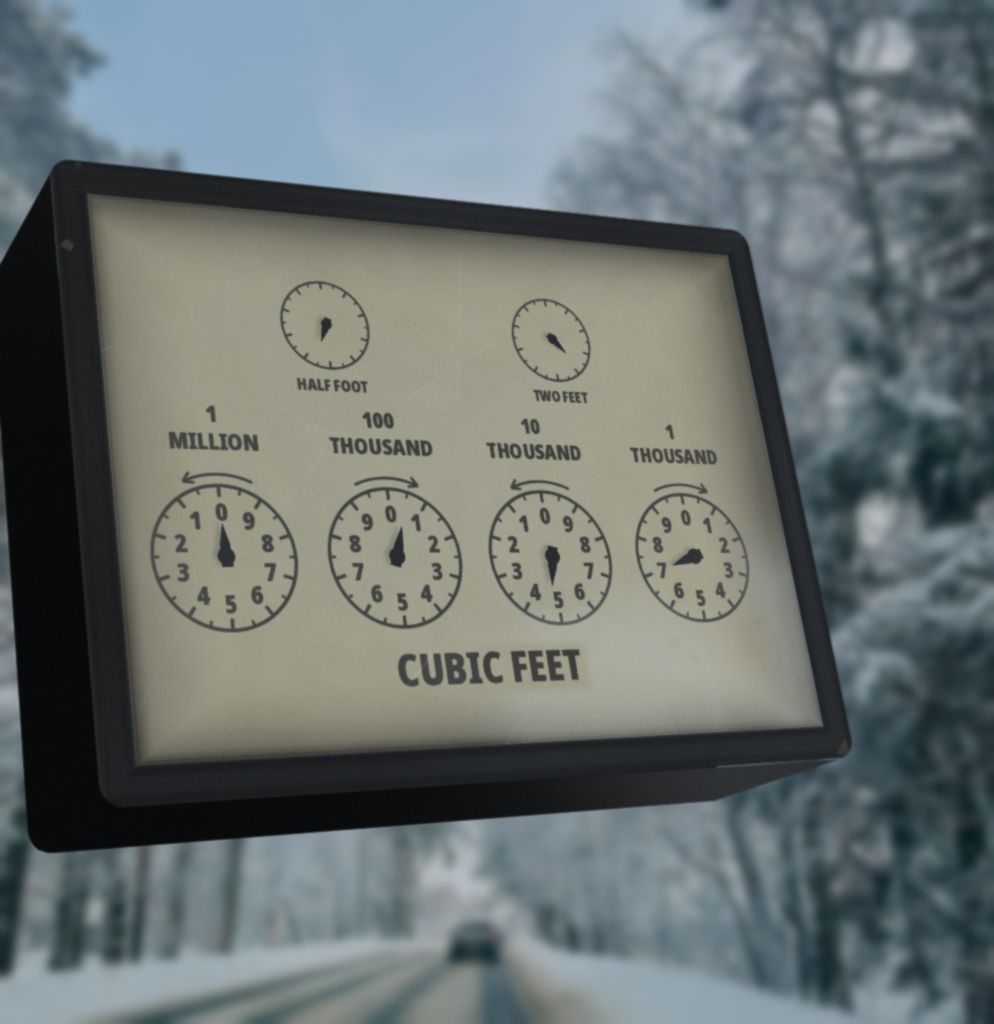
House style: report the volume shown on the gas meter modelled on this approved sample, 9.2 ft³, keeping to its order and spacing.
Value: 4700 ft³
